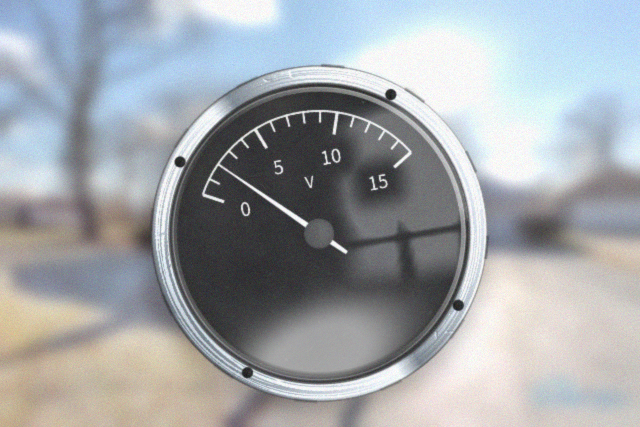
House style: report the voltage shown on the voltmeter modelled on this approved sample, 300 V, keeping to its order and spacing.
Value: 2 V
